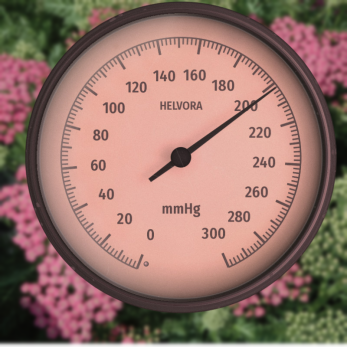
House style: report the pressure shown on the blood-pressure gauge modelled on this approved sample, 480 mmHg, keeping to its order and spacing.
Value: 202 mmHg
